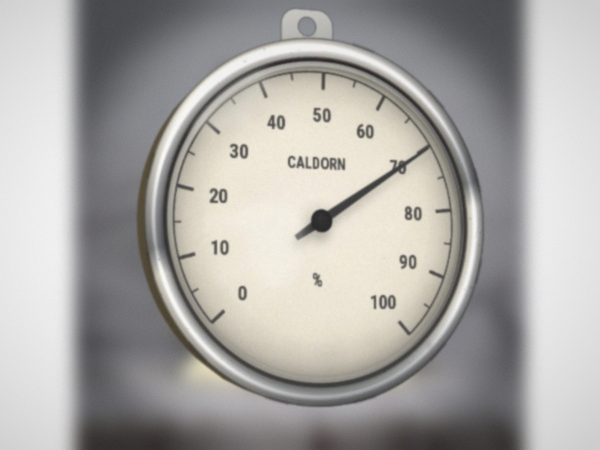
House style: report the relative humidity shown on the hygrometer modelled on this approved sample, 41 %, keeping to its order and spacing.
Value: 70 %
